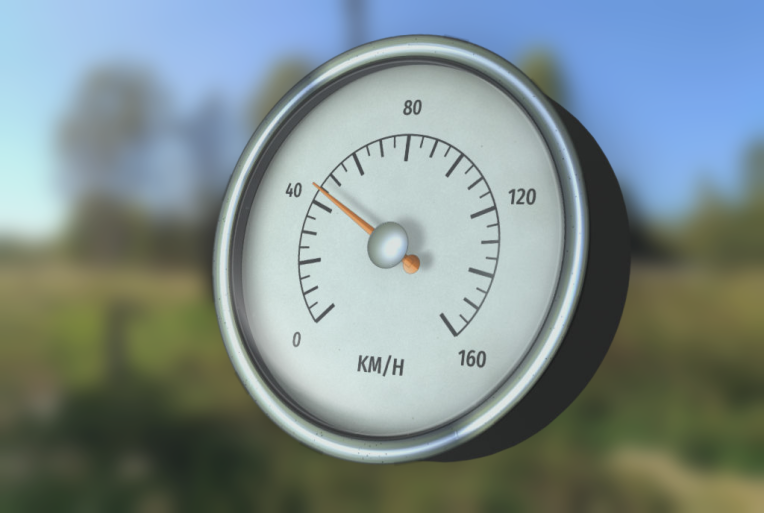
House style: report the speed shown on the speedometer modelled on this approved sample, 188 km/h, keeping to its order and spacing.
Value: 45 km/h
